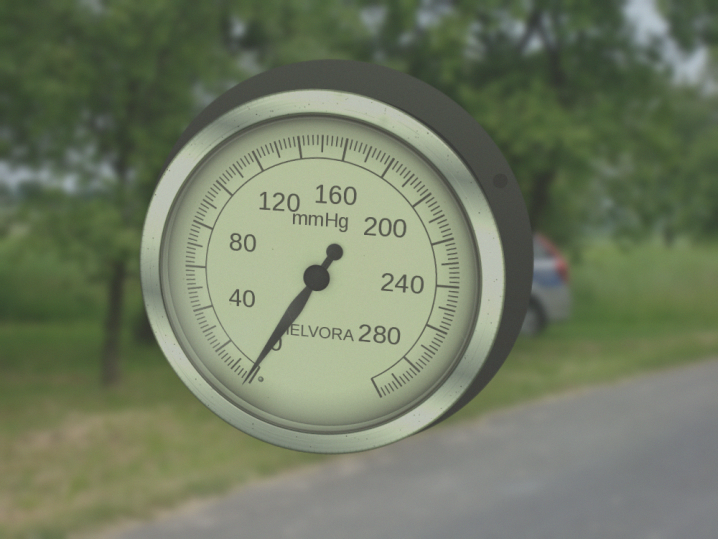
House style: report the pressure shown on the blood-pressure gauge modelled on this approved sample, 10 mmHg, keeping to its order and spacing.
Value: 2 mmHg
